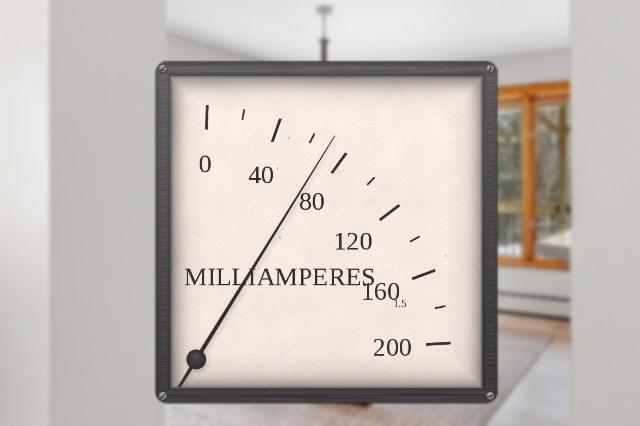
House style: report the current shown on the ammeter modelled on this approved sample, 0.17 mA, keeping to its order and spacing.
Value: 70 mA
